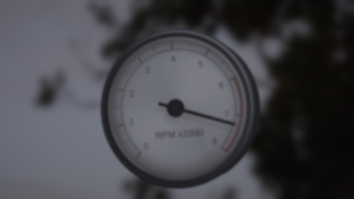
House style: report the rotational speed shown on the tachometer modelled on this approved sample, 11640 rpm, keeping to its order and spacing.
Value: 7250 rpm
